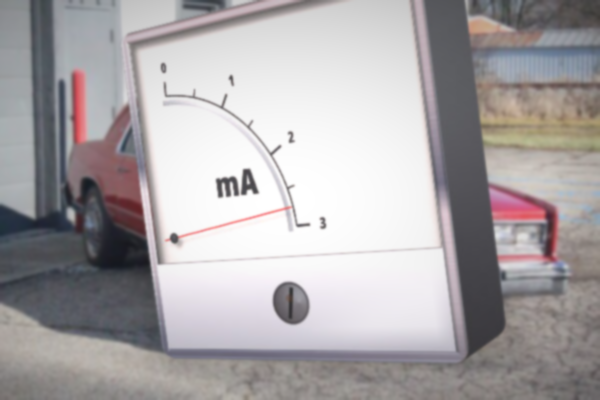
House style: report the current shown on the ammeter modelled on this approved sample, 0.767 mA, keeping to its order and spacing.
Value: 2.75 mA
